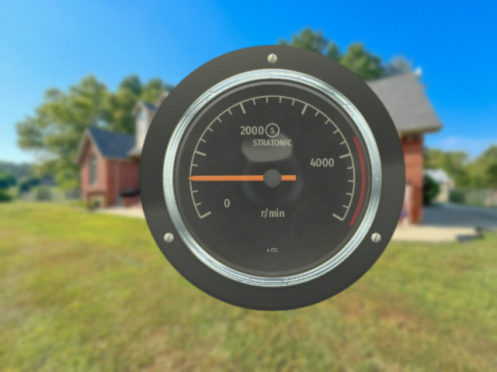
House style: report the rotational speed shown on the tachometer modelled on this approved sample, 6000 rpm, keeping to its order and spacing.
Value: 600 rpm
